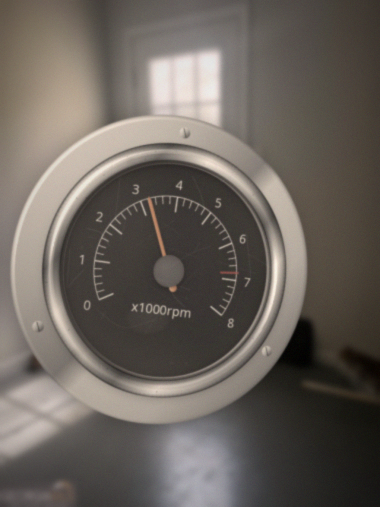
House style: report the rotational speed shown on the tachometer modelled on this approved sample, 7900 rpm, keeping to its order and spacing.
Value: 3200 rpm
